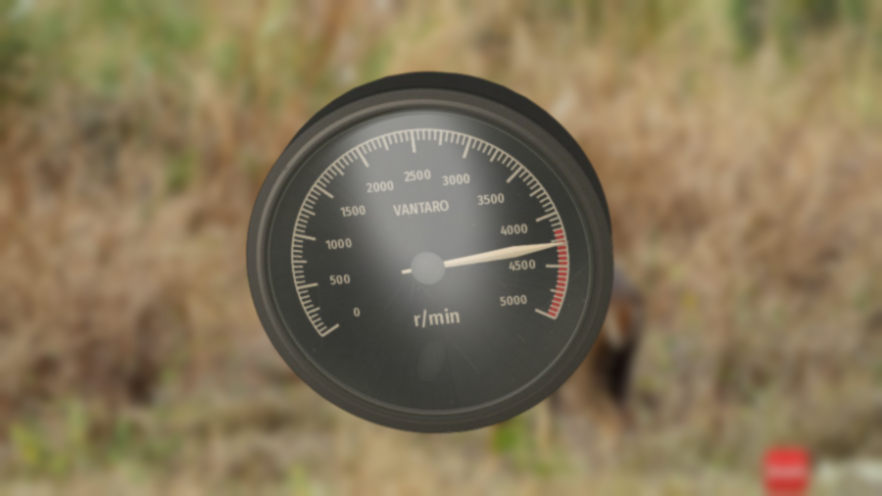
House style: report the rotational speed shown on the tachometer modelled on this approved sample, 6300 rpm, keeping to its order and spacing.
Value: 4250 rpm
